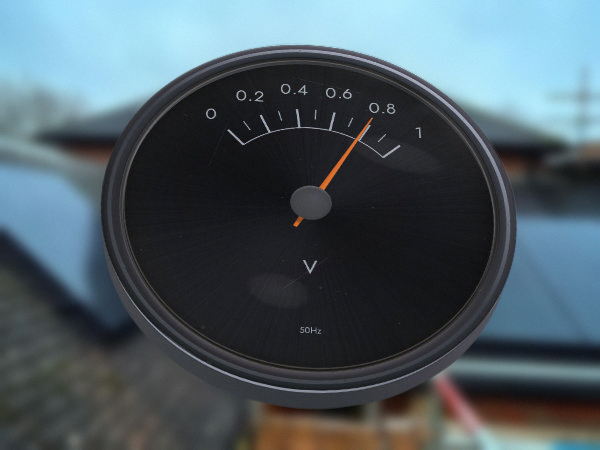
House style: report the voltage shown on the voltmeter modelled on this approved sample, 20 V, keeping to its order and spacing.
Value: 0.8 V
